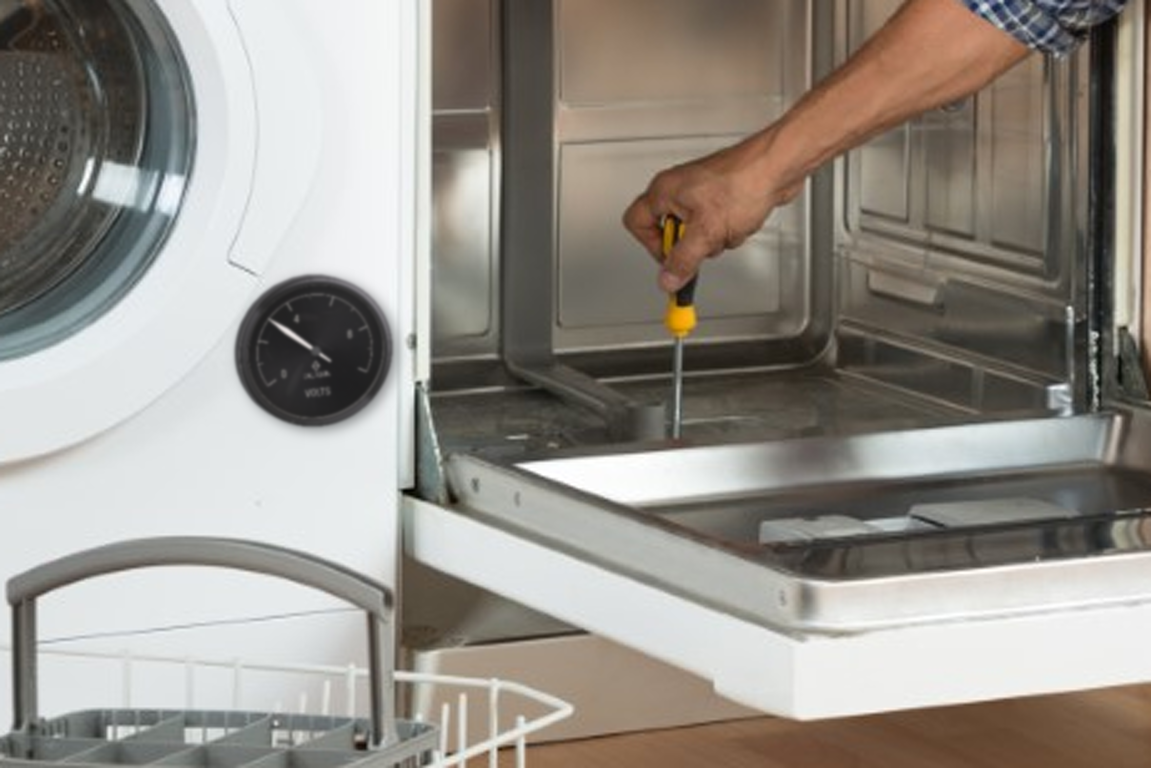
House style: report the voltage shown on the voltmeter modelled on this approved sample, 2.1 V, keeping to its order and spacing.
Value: 3 V
